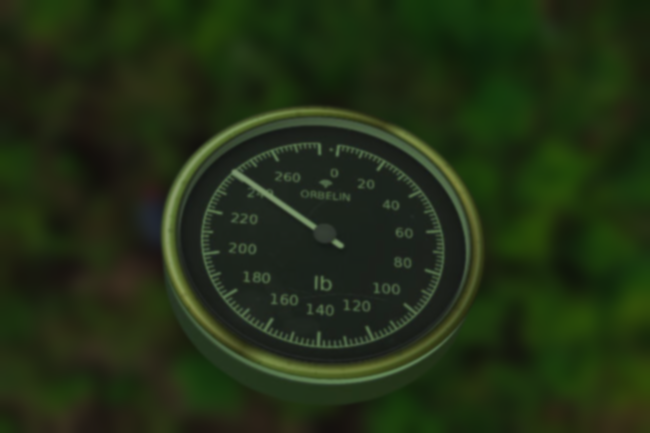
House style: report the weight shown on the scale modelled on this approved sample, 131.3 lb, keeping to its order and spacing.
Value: 240 lb
